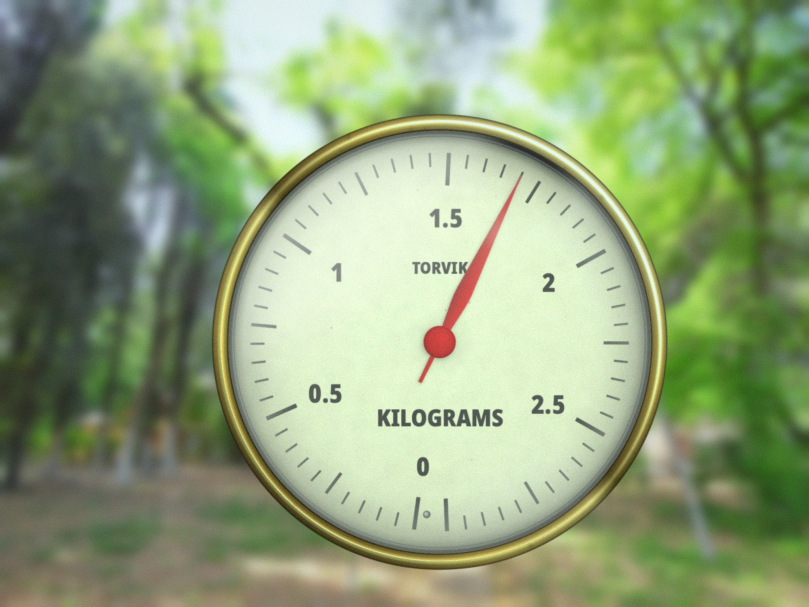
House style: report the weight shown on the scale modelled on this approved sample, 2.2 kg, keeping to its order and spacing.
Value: 1.7 kg
